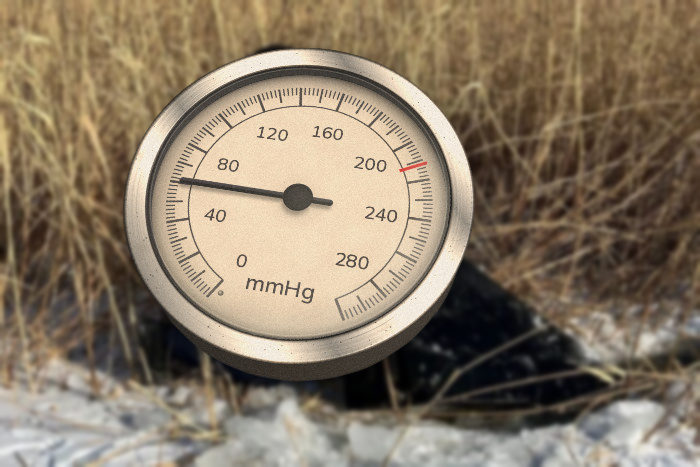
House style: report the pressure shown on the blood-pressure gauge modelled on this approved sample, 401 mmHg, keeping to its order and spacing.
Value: 60 mmHg
